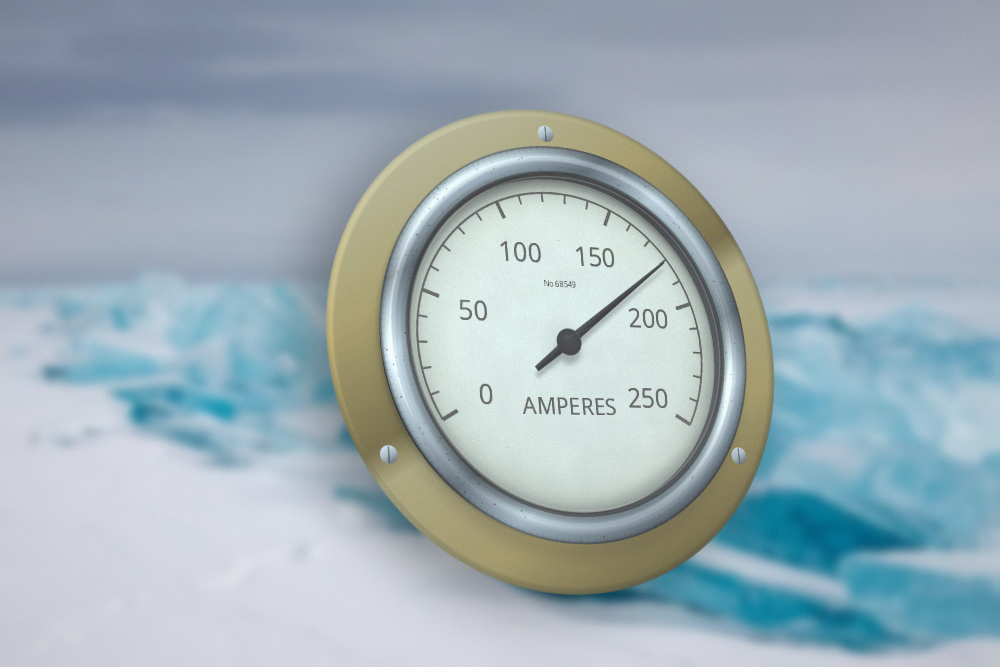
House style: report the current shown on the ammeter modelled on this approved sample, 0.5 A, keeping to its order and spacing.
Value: 180 A
